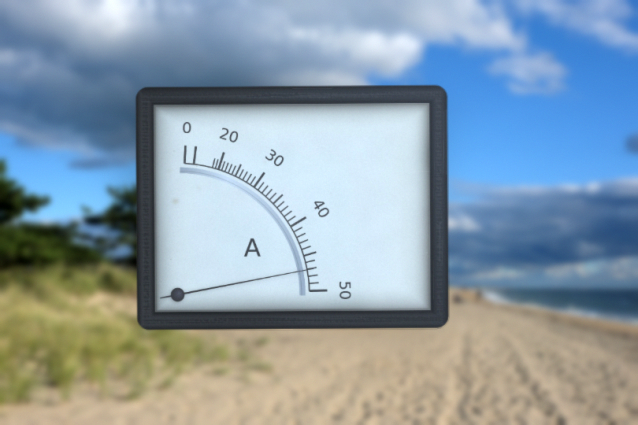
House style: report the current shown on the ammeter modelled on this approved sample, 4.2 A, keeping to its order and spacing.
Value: 47 A
